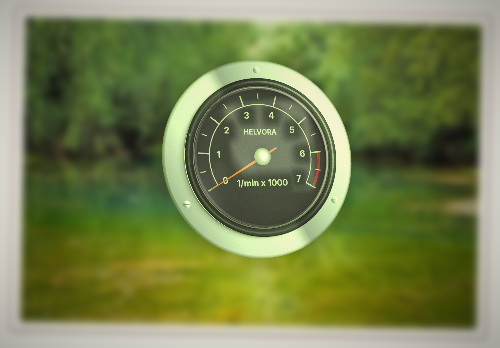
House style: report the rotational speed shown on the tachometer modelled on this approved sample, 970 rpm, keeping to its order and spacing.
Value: 0 rpm
